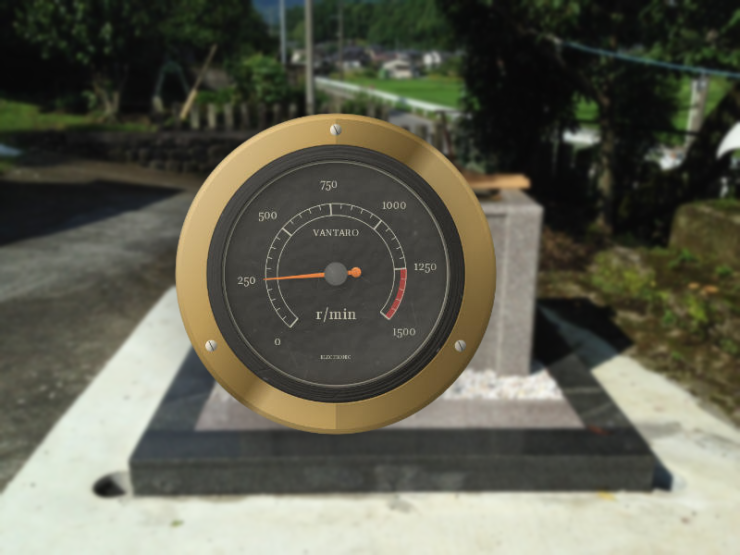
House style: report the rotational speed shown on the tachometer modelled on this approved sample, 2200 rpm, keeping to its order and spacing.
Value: 250 rpm
